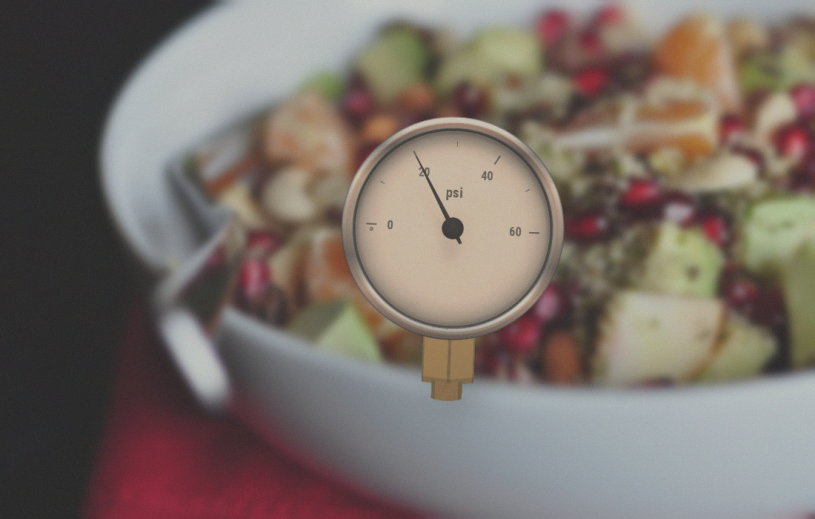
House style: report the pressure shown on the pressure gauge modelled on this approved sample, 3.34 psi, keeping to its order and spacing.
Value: 20 psi
